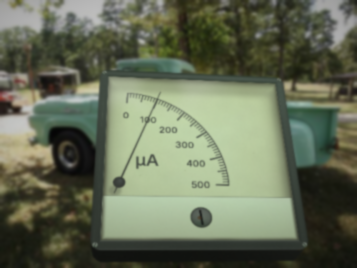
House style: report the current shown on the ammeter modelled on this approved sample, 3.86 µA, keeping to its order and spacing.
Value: 100 µA
